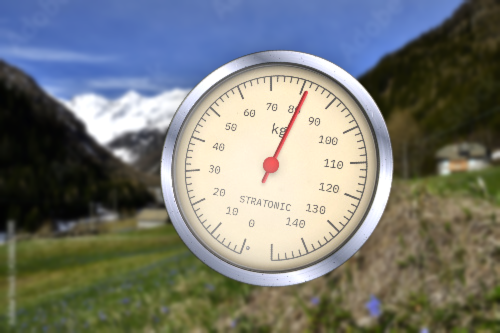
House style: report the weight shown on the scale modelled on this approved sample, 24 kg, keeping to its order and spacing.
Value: 82 kg
